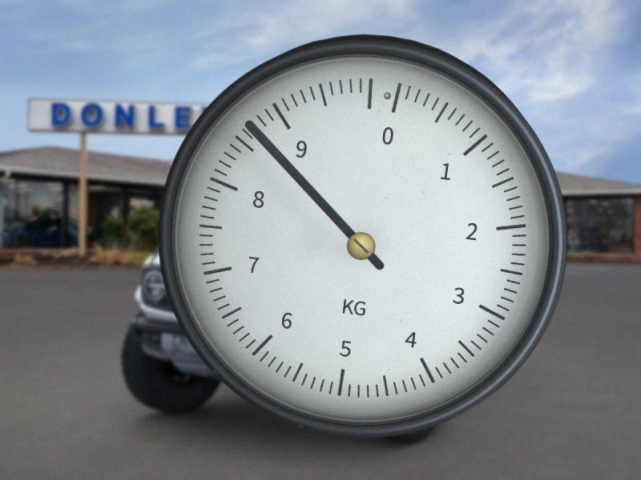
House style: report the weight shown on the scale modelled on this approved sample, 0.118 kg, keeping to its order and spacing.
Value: 8.7 kg
